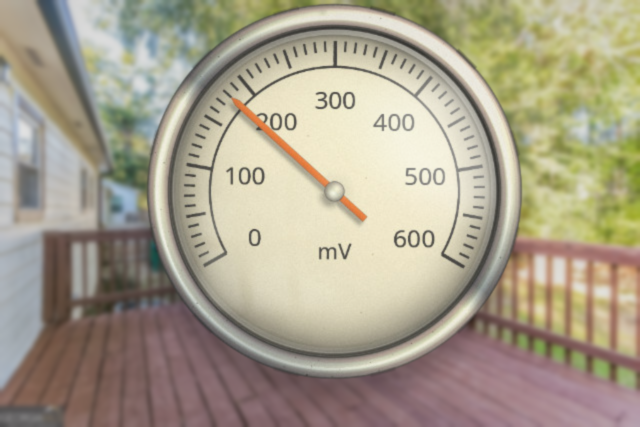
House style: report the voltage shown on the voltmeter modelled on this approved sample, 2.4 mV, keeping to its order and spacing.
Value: 180 mV
